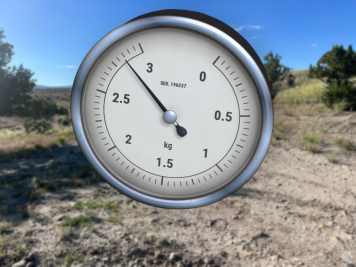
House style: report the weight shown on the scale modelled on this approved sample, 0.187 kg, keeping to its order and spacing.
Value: 2.85 kg
